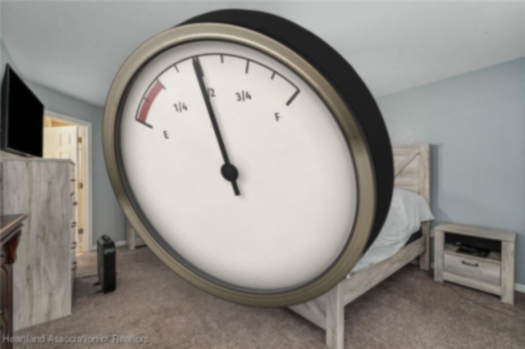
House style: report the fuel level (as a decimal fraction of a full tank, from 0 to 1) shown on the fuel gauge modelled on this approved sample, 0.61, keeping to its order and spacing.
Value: 0.5
